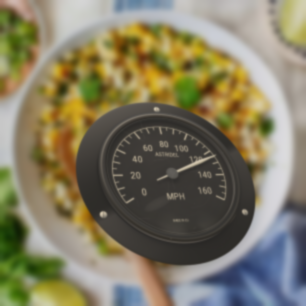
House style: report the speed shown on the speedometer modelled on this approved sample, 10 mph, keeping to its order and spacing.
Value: 125 mph
